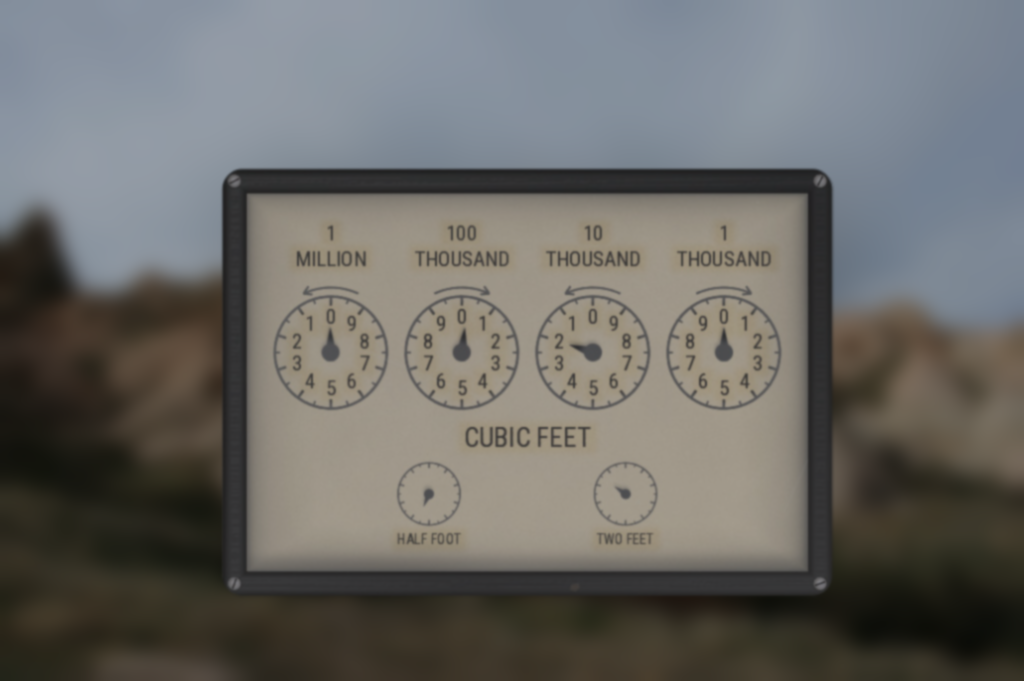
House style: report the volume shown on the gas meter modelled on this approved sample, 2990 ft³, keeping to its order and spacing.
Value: 2000 ft³
